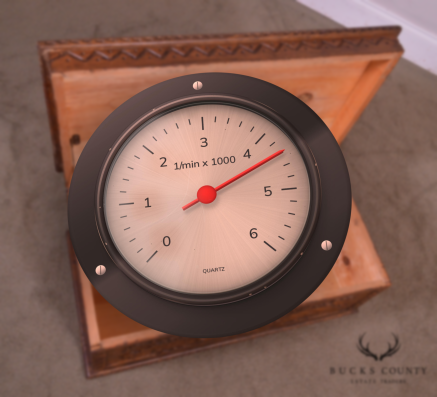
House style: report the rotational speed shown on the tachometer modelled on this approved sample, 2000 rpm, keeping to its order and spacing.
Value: 4400 rpm
